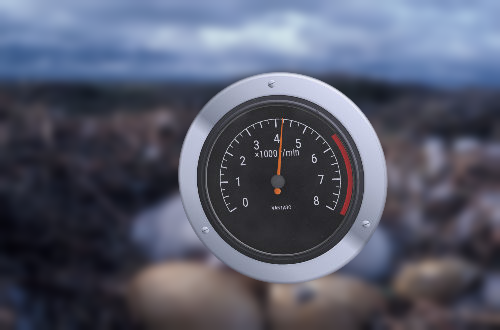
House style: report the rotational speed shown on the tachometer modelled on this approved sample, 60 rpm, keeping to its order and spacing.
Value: 4250 rpm
